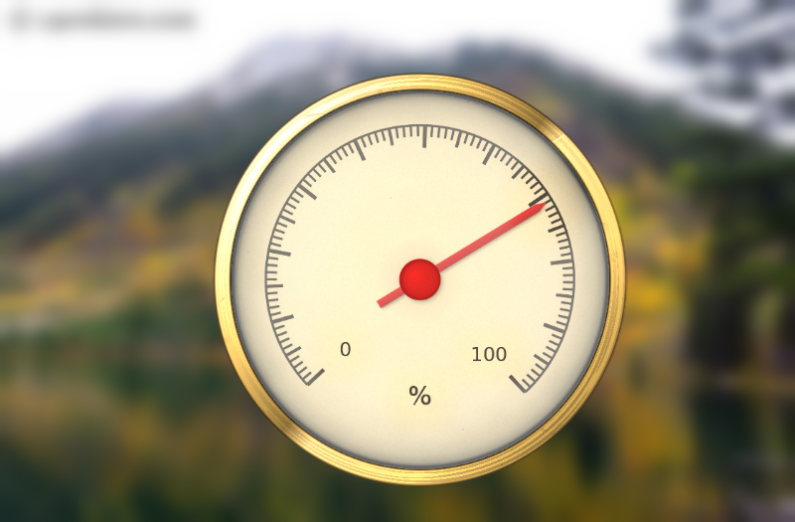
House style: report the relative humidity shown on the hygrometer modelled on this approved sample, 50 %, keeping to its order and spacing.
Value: 71 %
